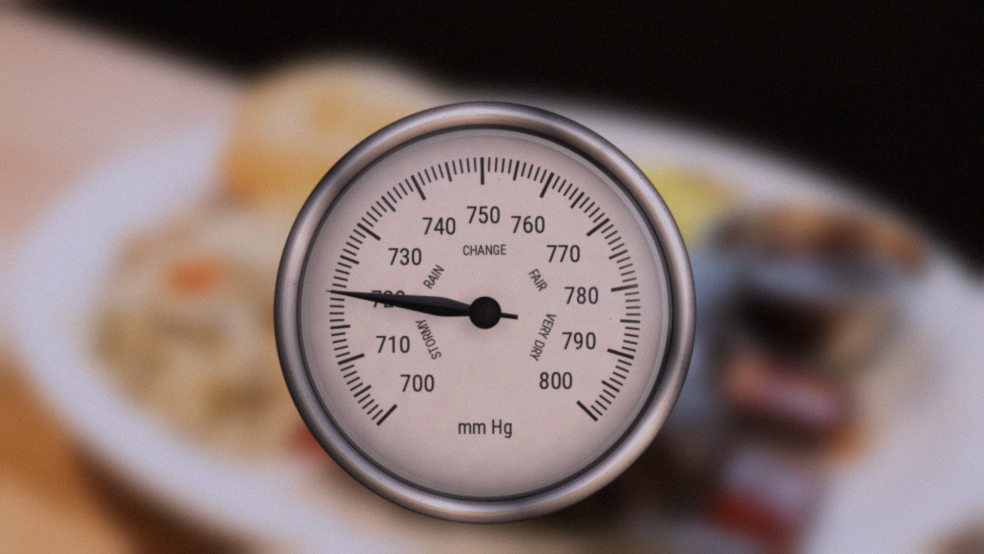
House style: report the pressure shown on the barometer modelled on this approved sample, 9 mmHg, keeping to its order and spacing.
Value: 720 mmHg
